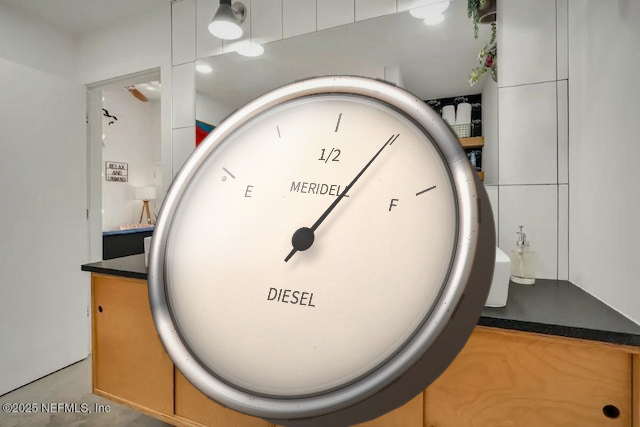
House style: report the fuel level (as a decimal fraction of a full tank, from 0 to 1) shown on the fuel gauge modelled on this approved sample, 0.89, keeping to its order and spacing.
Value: 0.75
